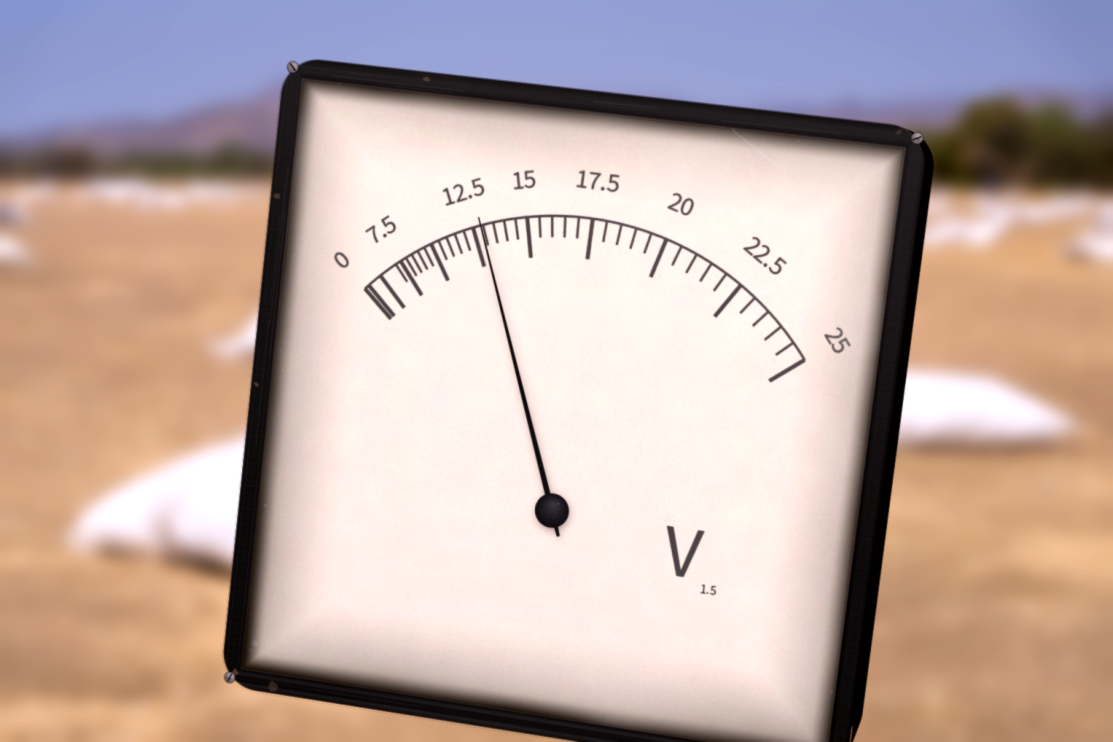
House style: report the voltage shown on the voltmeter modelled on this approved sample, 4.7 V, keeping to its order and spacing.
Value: 13 V
